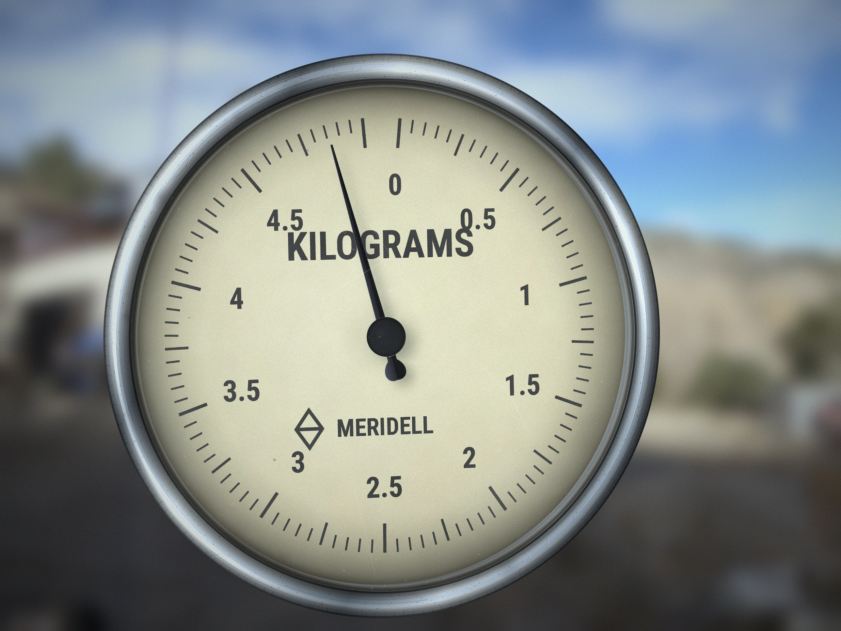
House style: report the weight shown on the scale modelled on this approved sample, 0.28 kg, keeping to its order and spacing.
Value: 4.85 kg
